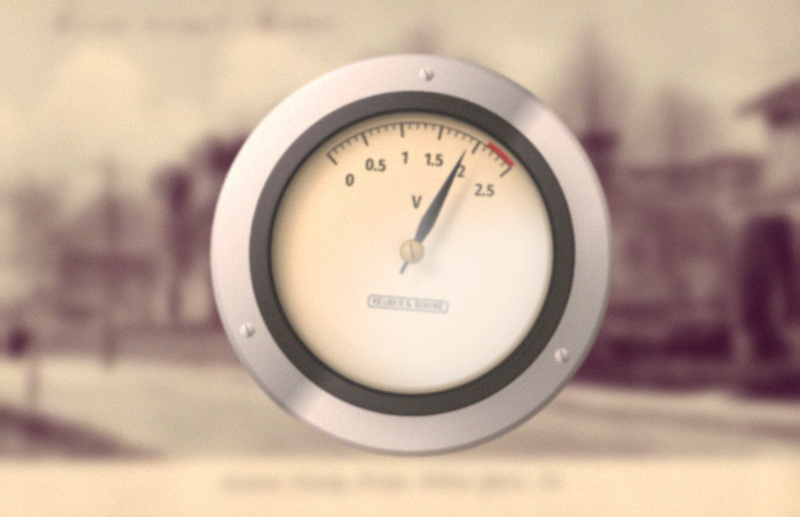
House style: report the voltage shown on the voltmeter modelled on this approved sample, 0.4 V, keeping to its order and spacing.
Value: 1.9 V
